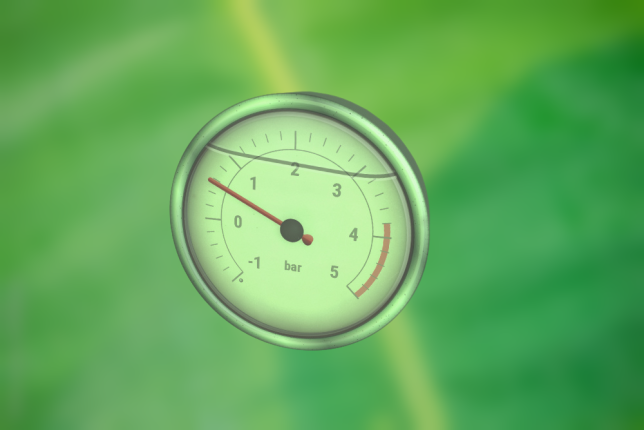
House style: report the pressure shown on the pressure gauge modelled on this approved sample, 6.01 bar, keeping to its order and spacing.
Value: 0.6 bar
